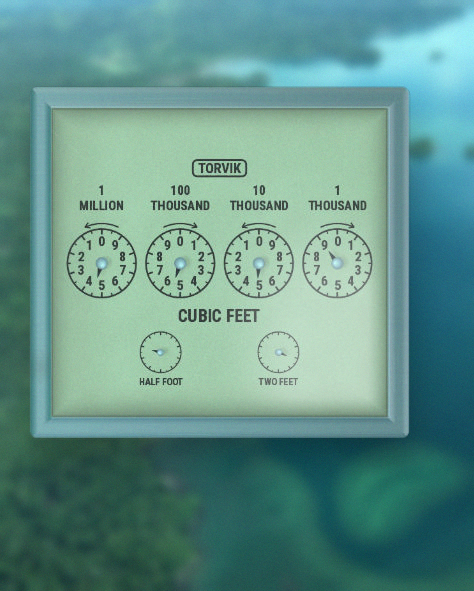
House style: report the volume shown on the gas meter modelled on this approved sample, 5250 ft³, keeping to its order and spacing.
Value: 454900 ft³
